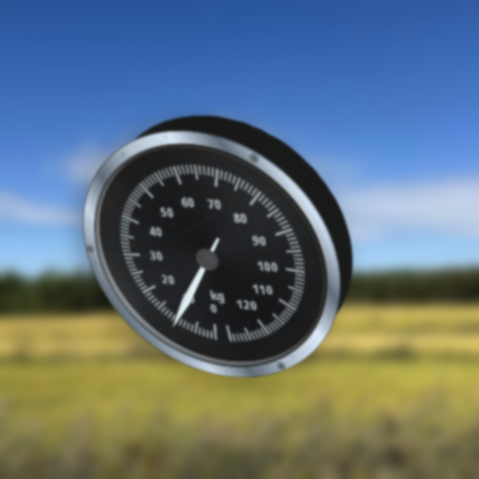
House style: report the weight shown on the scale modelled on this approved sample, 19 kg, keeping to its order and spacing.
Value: 10 kg
